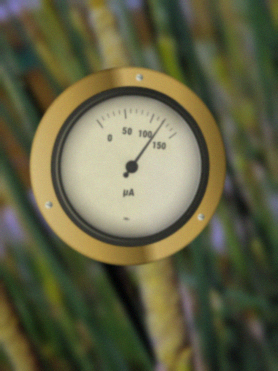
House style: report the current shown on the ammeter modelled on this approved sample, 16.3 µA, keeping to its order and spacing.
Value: 120 µA
